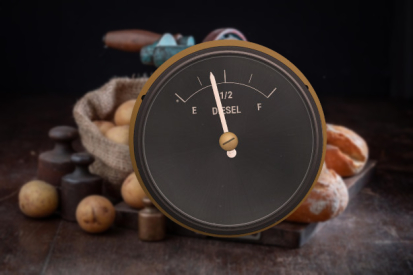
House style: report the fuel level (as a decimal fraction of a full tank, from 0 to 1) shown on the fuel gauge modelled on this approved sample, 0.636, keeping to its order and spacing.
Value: 0.375
